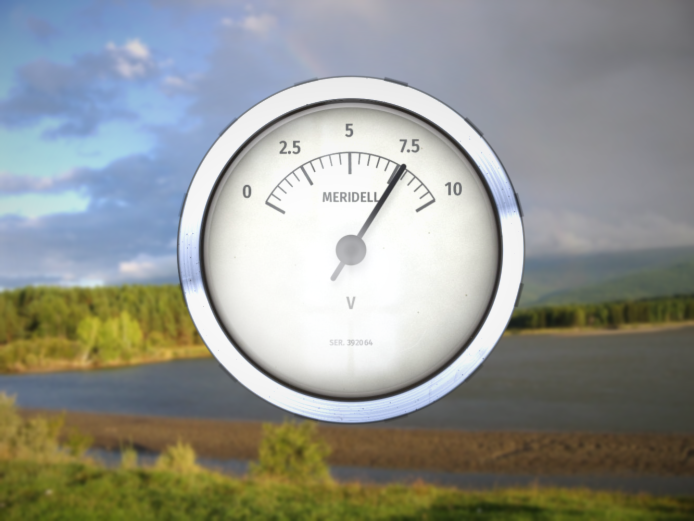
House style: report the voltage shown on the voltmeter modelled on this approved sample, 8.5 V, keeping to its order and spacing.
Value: 7.75 V
